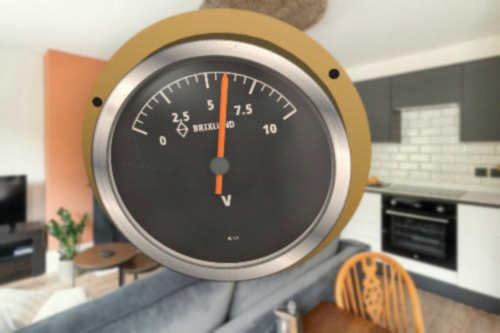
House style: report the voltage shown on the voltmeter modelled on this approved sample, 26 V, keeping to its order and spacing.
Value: 6 V
